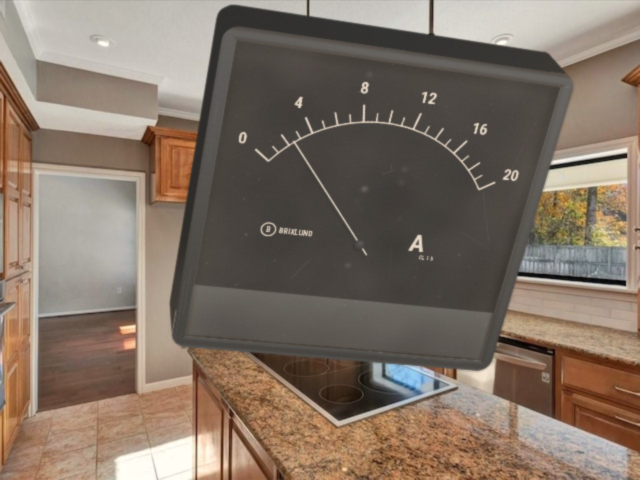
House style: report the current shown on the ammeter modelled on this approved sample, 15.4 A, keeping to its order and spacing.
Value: 2.5 A
